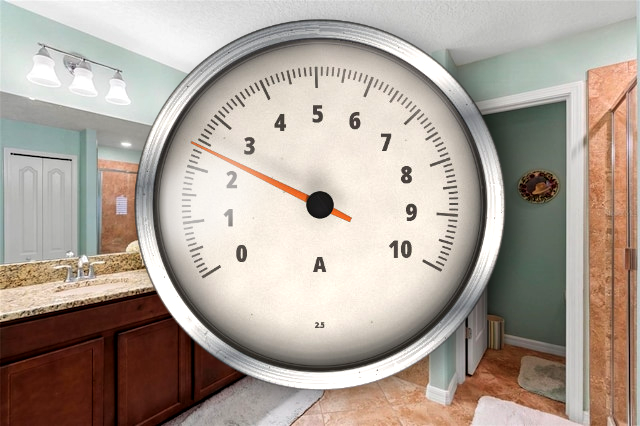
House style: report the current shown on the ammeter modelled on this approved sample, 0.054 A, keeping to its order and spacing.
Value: 2.4 A
